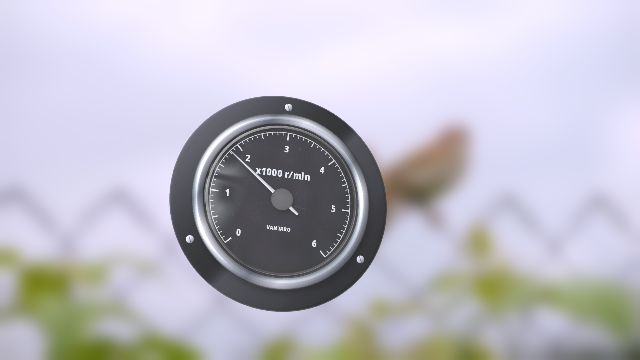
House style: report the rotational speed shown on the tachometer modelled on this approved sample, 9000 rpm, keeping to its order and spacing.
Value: 1800 rpm
